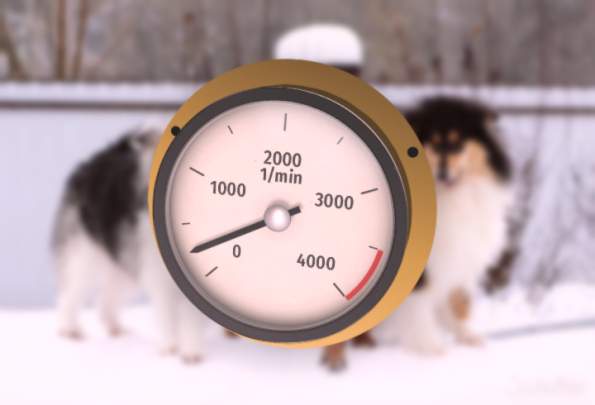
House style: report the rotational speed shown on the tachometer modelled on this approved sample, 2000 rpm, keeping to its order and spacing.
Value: 250 rpm
